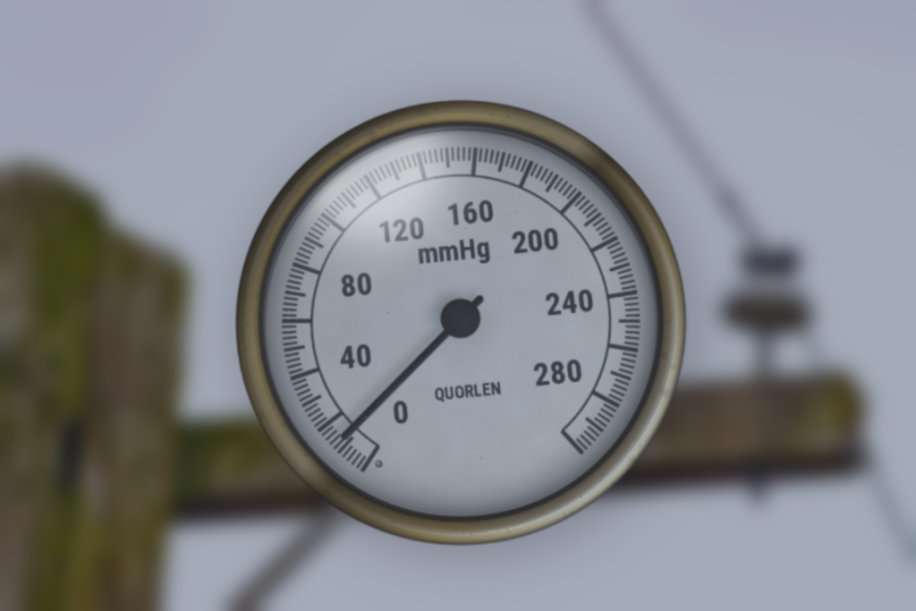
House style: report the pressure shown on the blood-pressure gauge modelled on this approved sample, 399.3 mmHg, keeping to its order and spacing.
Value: 12 mmHg
